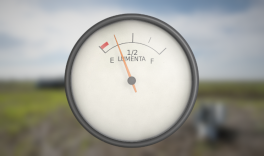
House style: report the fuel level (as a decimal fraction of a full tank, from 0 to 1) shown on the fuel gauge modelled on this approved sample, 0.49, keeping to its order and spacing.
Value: 0.25
